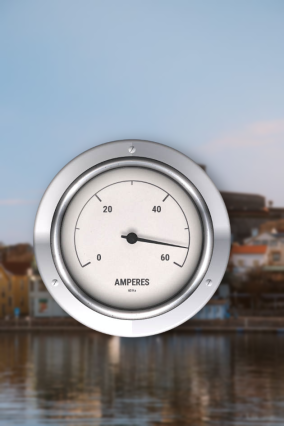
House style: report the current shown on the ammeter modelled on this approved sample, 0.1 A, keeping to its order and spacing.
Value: 55 A
